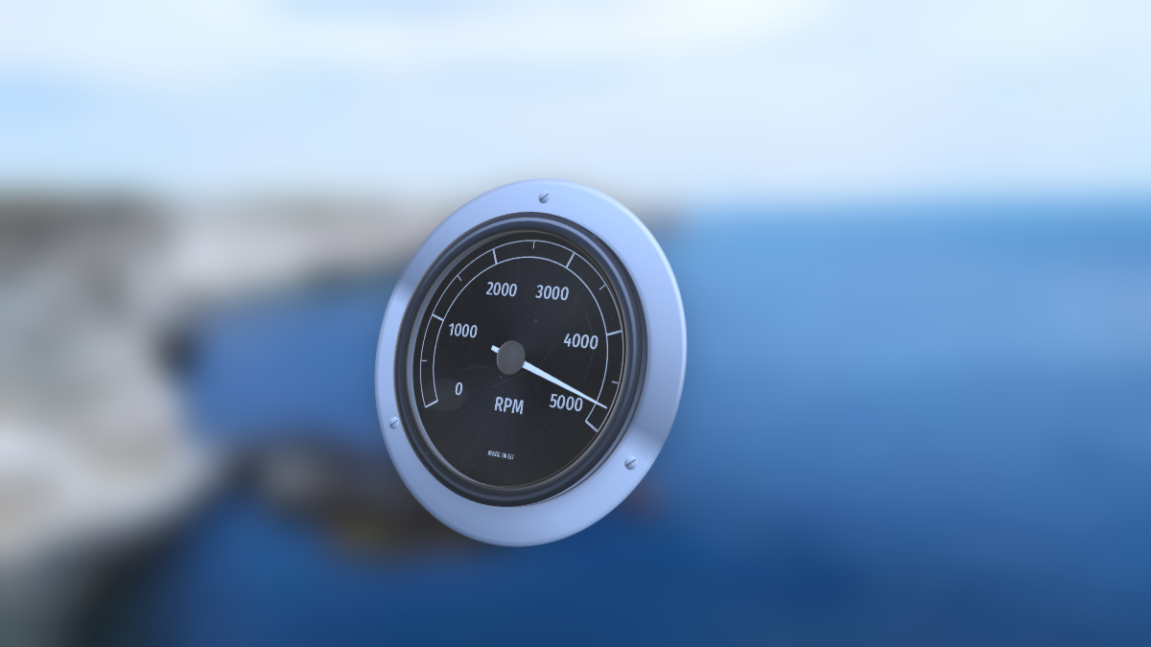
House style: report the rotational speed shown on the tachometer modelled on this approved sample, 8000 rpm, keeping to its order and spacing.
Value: 4750 rpm
